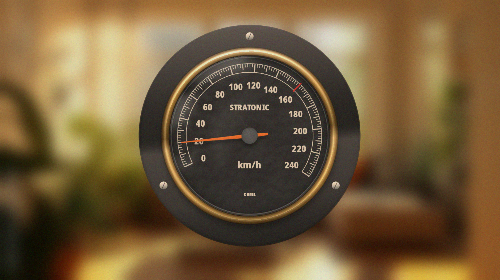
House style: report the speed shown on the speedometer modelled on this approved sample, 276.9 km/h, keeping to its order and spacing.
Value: 20 km/h
